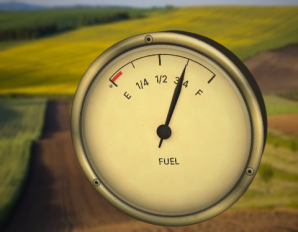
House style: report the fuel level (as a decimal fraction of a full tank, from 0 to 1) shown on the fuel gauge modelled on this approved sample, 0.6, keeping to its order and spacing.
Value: 0.75
